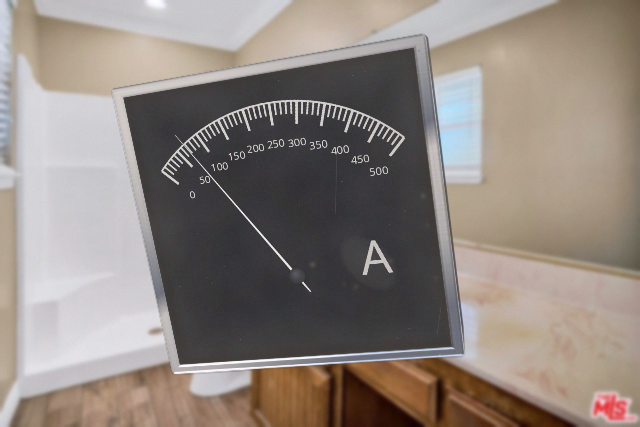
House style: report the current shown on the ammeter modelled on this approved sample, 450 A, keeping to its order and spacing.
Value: 70 A
